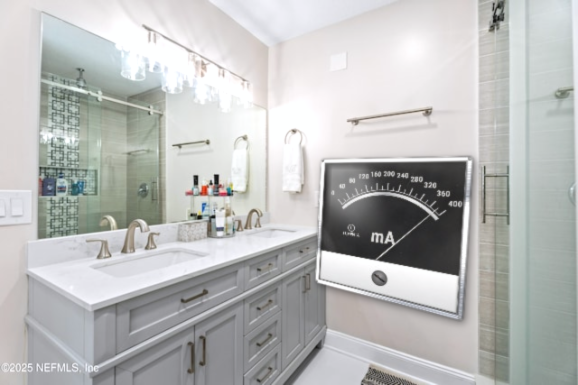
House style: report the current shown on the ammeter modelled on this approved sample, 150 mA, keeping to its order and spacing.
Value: 380 mA
